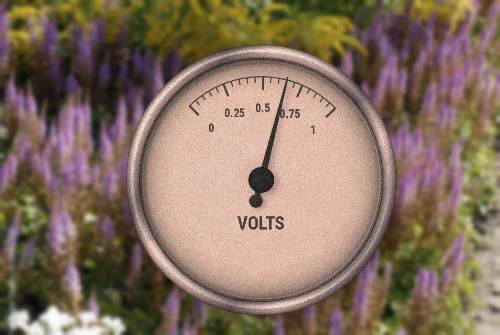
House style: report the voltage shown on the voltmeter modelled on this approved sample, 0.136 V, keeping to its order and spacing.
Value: 0.65 V
